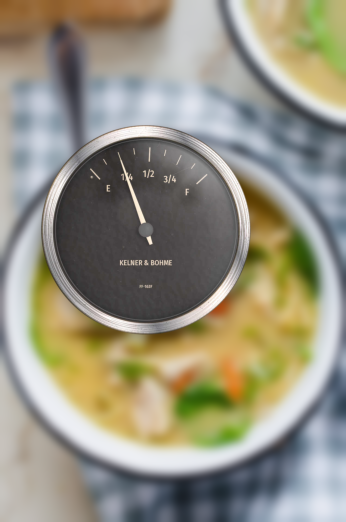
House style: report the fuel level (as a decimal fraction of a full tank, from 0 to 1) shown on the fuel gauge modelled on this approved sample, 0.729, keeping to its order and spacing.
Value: 0.25
